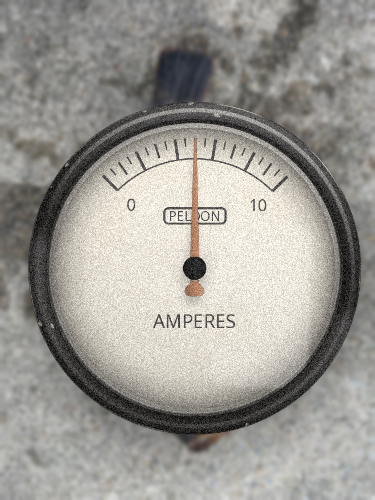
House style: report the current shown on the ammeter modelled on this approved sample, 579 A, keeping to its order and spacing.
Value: 5 A
